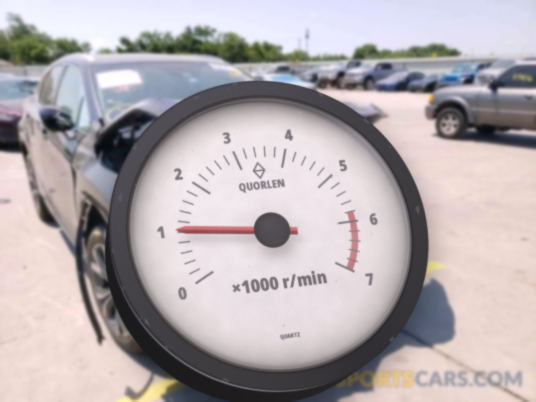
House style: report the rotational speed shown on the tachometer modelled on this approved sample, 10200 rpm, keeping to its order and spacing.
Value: 1000 rpm
